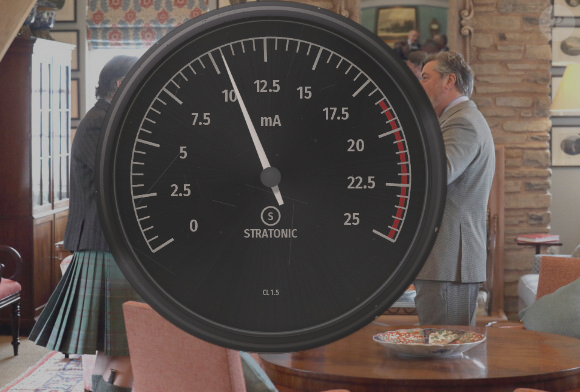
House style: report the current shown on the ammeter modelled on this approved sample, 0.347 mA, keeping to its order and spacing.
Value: 10.5 mA
